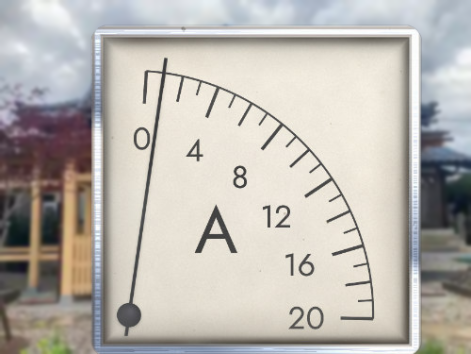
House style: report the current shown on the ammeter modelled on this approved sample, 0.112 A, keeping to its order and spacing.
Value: 1 A
